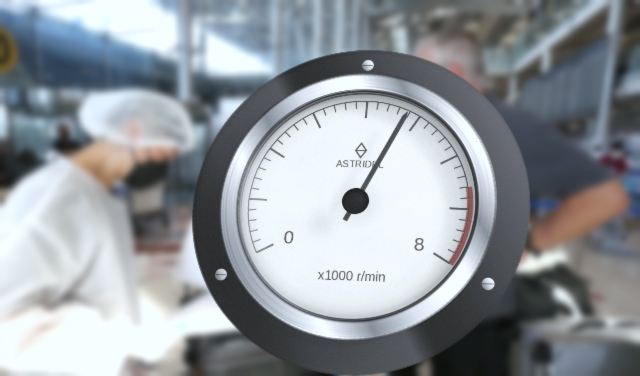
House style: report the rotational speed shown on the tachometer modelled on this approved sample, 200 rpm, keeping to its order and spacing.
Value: 4800 rpm
